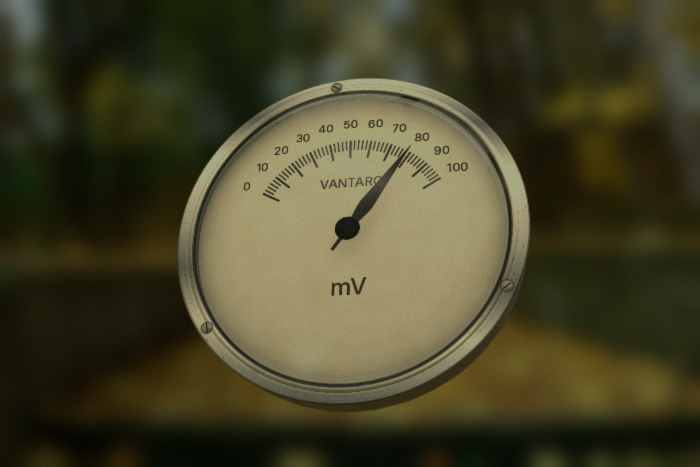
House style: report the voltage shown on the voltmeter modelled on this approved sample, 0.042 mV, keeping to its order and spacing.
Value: 80 mV
